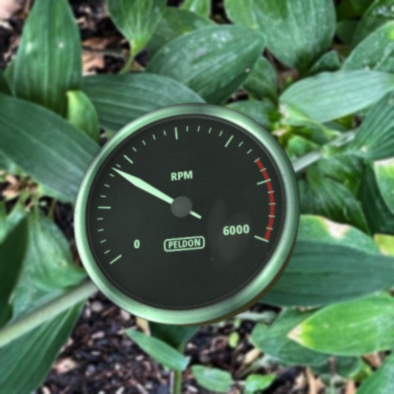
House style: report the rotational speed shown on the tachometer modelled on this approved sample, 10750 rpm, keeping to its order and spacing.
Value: 1700 rpm
